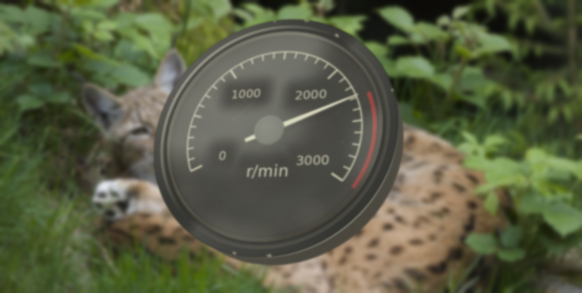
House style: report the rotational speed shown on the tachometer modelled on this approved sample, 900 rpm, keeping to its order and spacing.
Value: 2300 rpm
